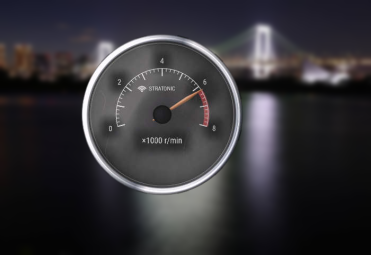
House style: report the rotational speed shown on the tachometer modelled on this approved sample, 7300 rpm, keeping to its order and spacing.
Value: 6200 rpm
